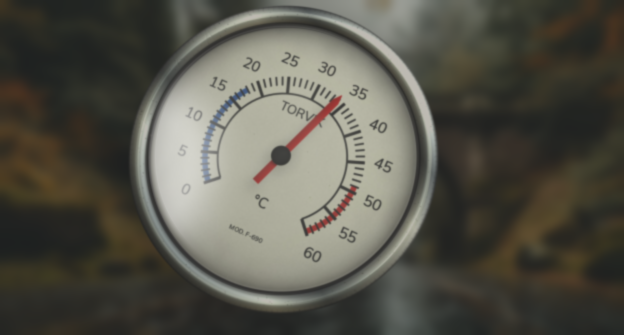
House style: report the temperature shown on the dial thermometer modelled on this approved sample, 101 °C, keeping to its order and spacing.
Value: 34 °C
